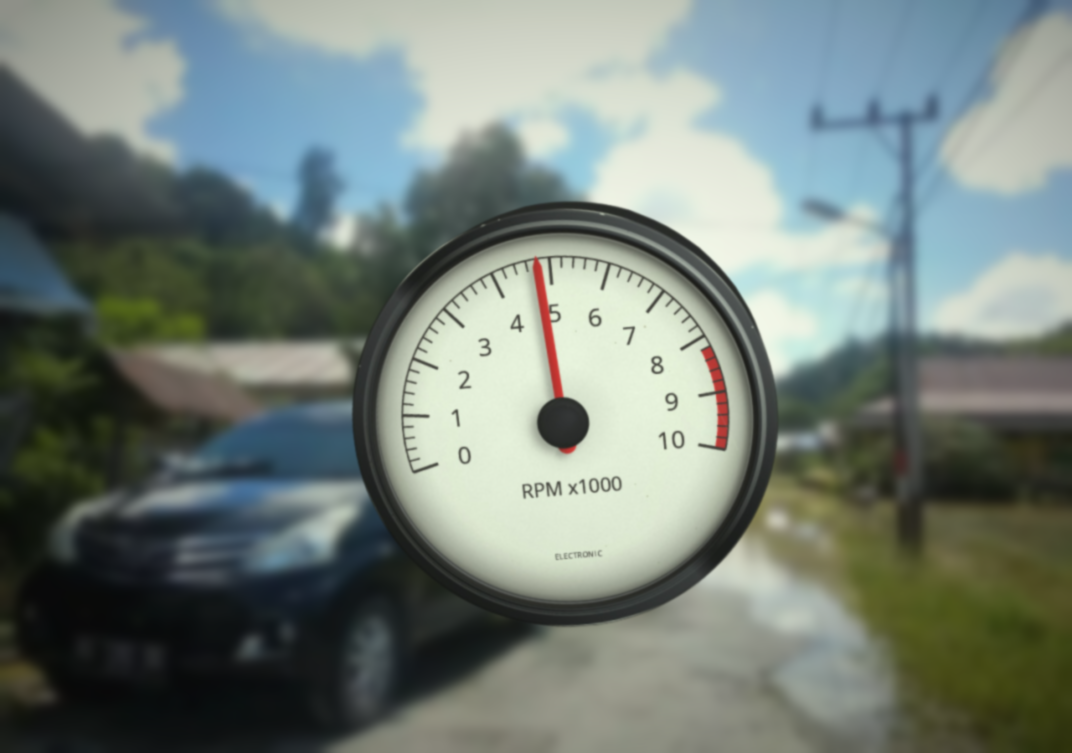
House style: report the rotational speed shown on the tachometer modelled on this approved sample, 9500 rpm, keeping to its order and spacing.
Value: 4800 rpm
